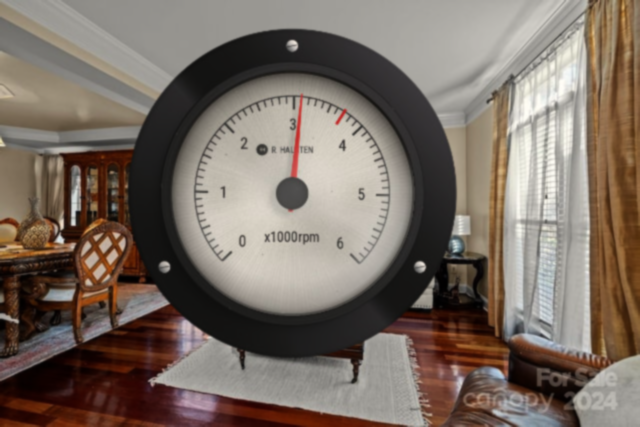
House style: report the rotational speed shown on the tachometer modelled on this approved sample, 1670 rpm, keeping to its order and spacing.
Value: 3100 rpm
